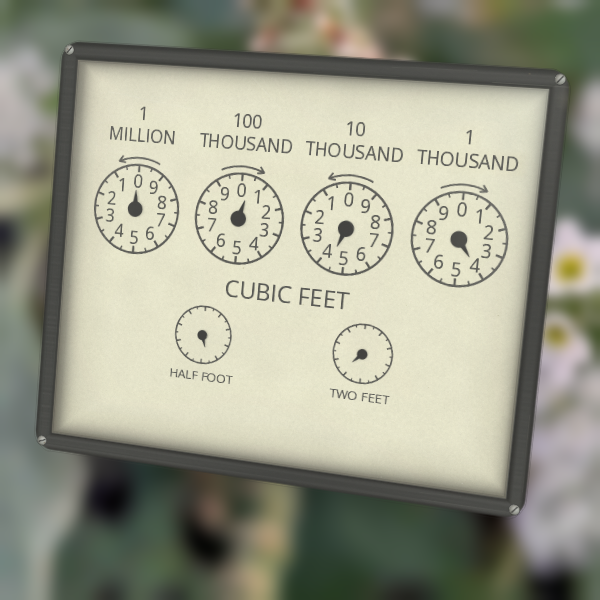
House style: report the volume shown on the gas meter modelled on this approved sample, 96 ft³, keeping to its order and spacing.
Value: 4400 ft³
